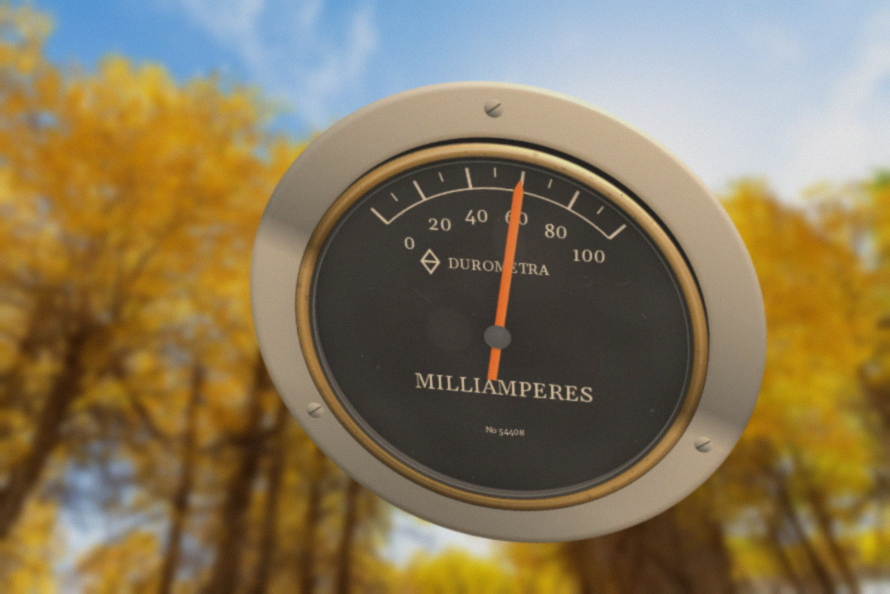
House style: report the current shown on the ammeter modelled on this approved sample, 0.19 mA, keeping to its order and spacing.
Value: 60 mA
